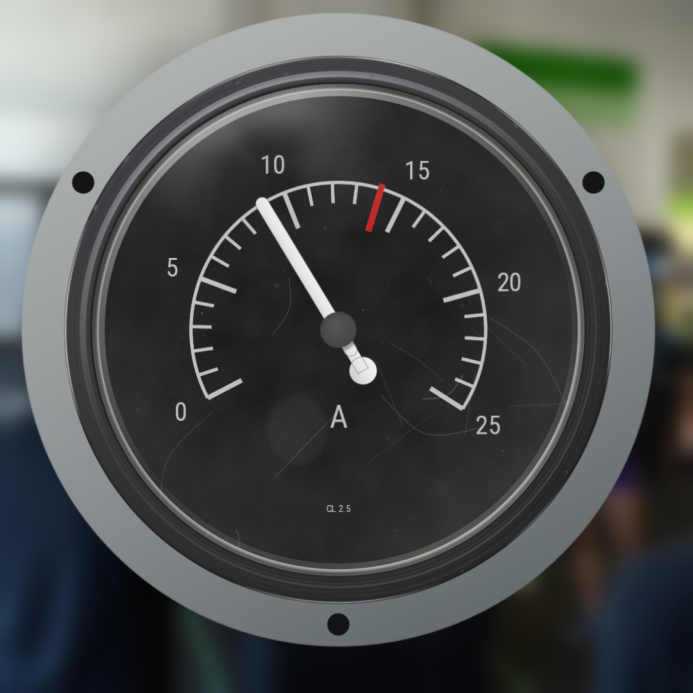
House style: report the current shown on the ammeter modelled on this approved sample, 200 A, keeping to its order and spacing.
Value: 9 A
